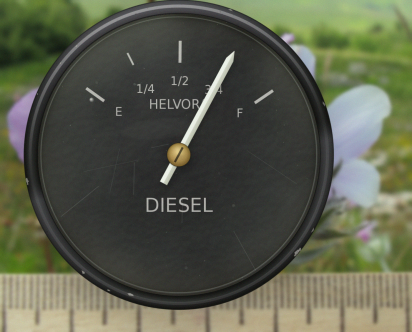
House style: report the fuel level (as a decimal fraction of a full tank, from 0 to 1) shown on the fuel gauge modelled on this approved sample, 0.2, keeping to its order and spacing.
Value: 0.75
